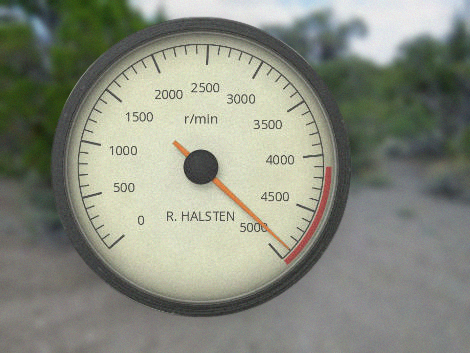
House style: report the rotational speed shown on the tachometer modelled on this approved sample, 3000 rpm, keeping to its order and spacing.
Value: 4900 rpm
